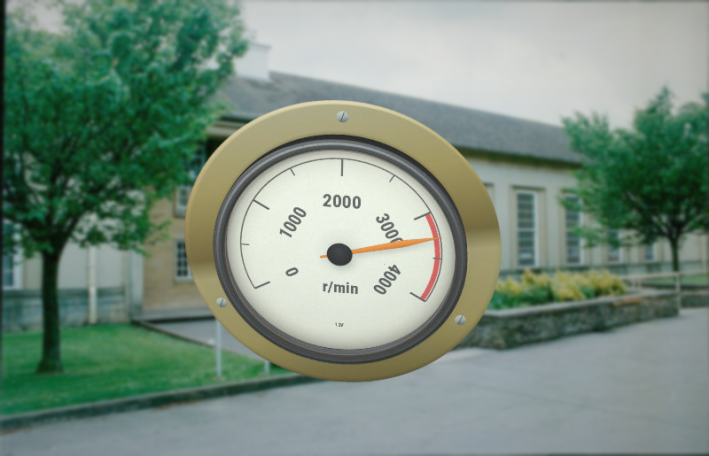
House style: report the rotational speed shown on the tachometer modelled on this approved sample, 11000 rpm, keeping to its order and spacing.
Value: 3250 rpm
